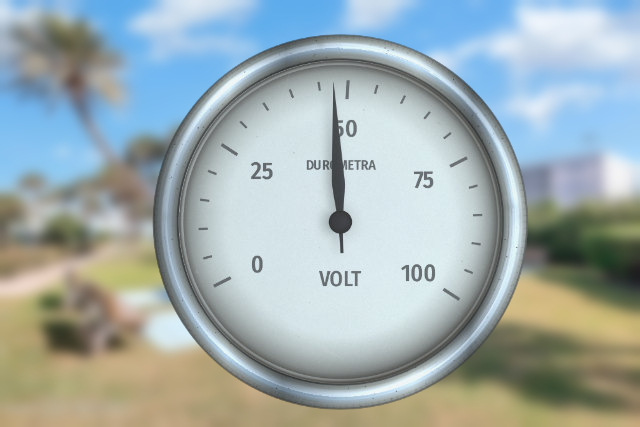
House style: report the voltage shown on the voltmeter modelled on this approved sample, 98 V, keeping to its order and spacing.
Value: 47.5 V
